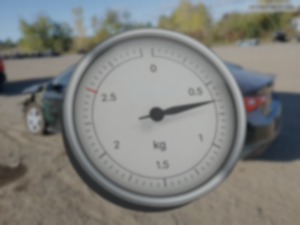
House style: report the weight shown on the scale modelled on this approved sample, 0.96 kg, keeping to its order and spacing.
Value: 0.65 kg
